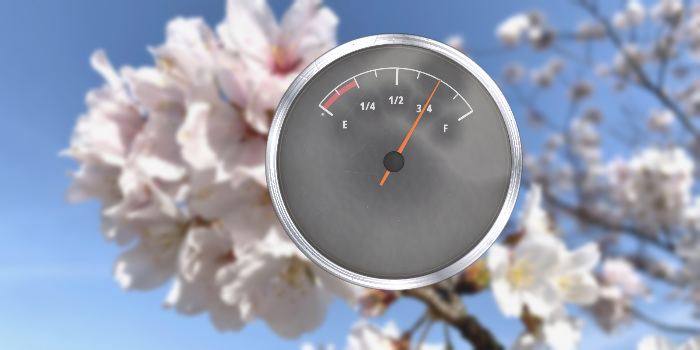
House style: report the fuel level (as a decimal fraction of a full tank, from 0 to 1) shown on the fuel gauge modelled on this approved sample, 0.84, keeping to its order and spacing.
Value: 0.75
